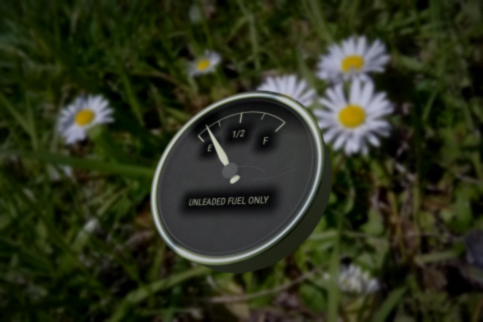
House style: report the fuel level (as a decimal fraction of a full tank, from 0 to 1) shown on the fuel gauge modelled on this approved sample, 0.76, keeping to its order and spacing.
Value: 0.125
